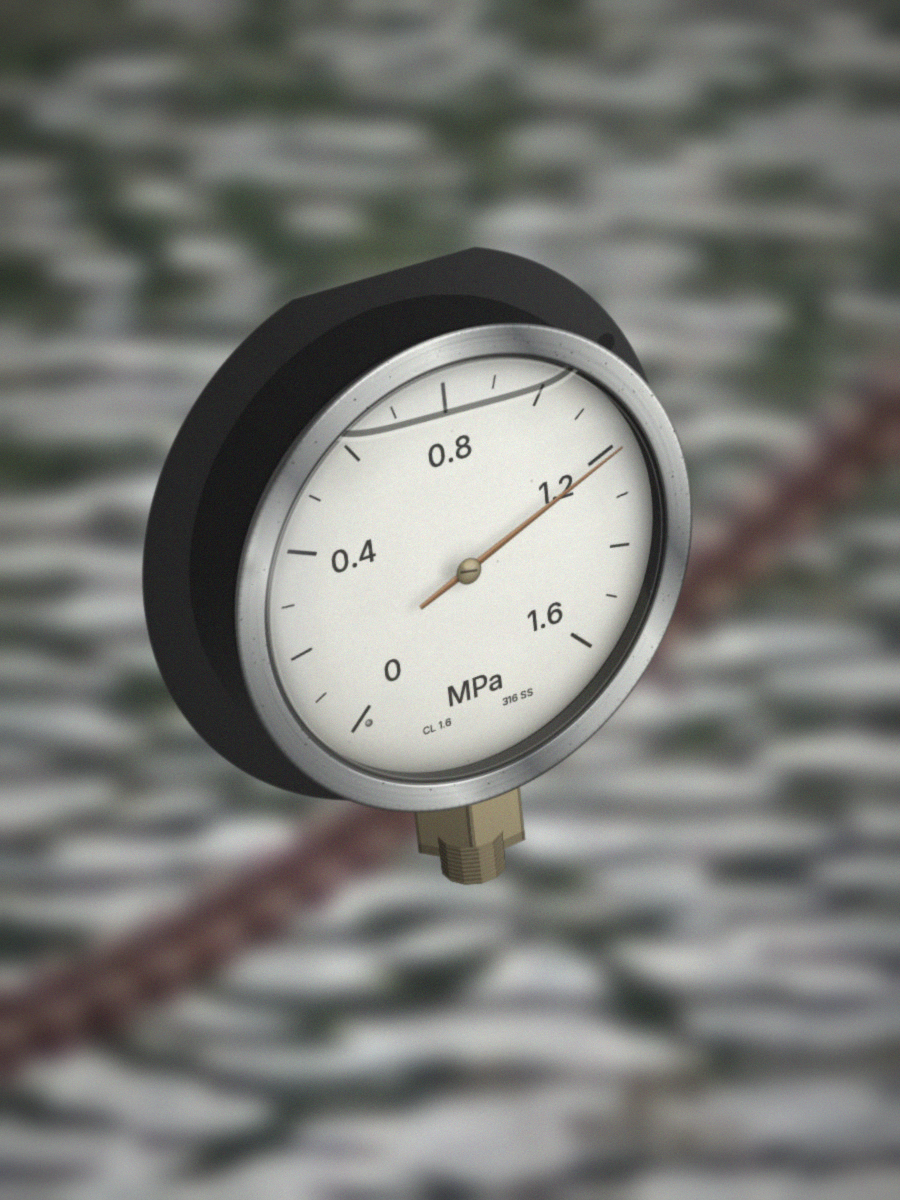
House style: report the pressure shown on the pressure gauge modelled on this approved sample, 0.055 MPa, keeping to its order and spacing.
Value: 1.2 MPa
